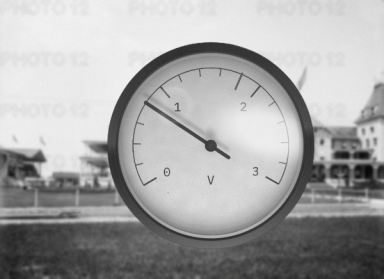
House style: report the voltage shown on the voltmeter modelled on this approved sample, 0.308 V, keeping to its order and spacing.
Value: 0.8 V
